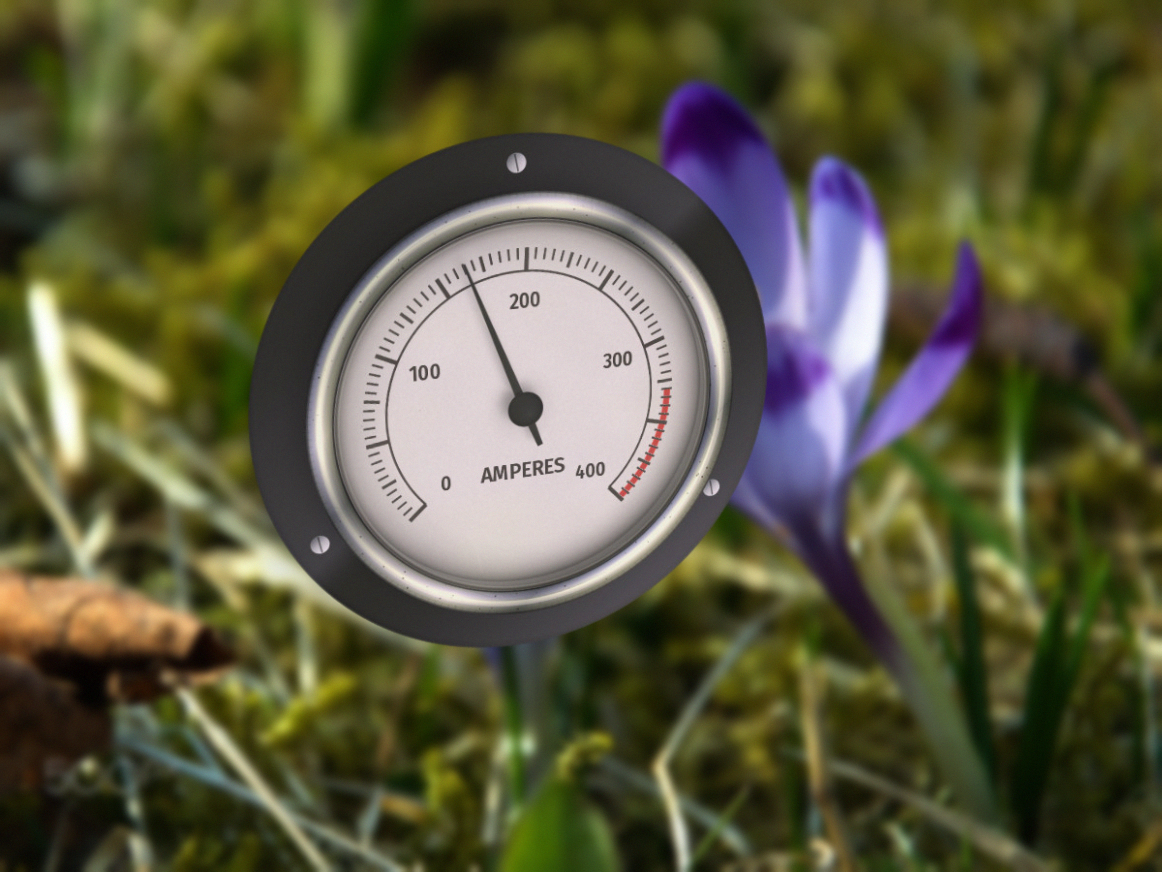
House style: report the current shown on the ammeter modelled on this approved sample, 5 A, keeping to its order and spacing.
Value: 165 A
